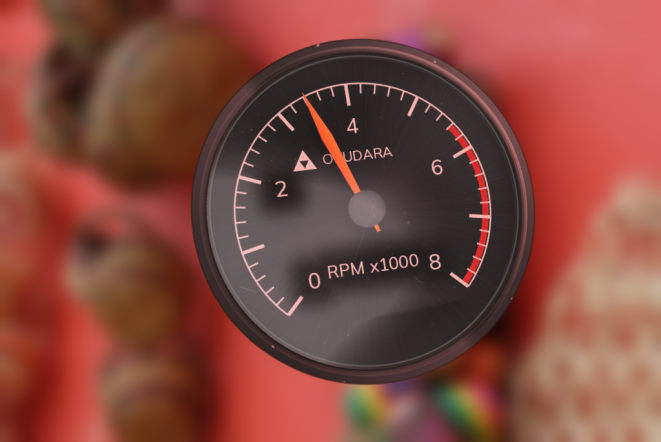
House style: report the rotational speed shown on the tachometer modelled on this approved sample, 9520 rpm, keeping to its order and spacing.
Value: 3400 rpm
